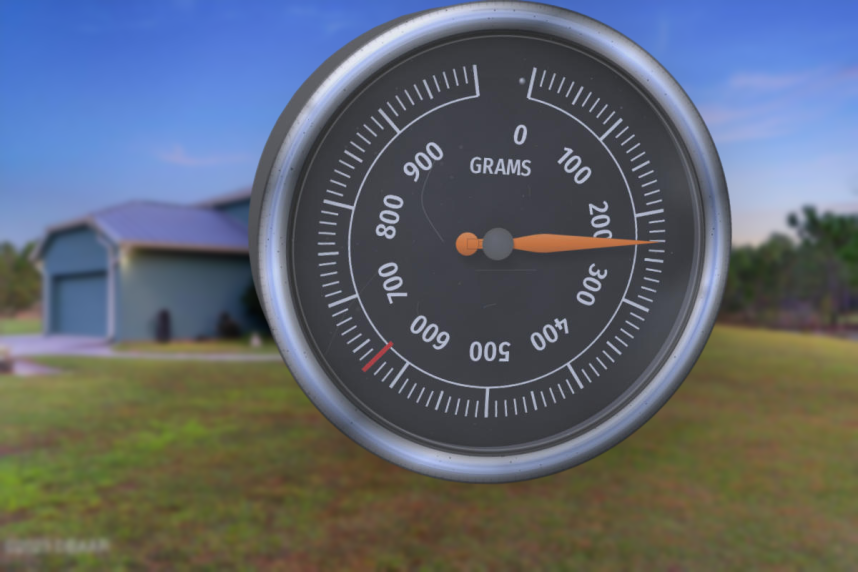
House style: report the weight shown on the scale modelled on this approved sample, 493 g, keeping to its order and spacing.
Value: 230 g
